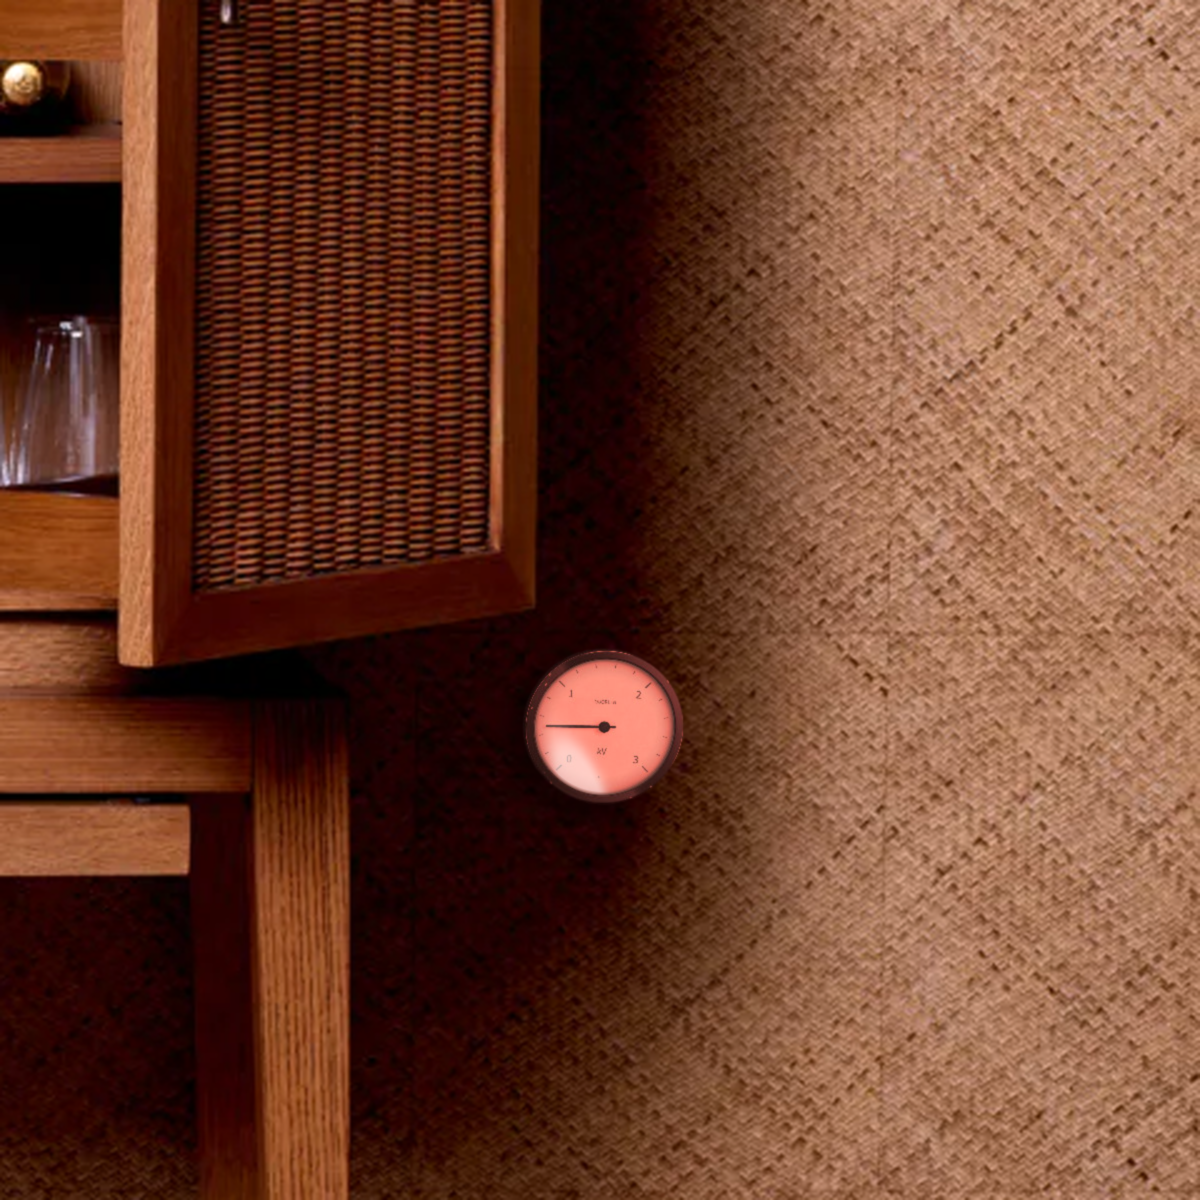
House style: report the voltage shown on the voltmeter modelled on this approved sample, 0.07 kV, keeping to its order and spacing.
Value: 0.5 kV
